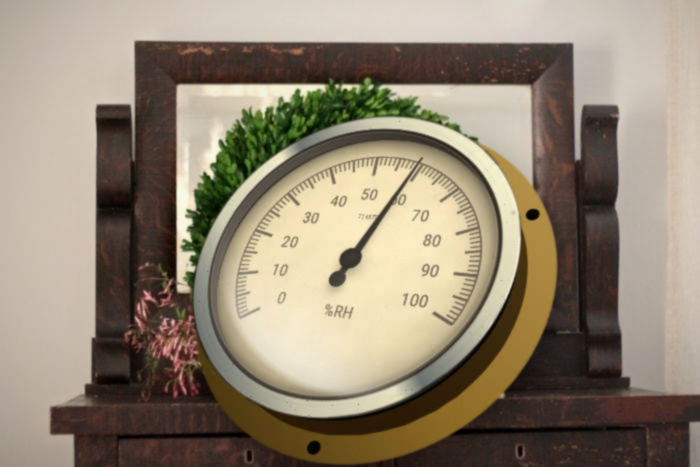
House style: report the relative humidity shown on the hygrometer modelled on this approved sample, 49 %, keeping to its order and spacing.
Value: 60 %
